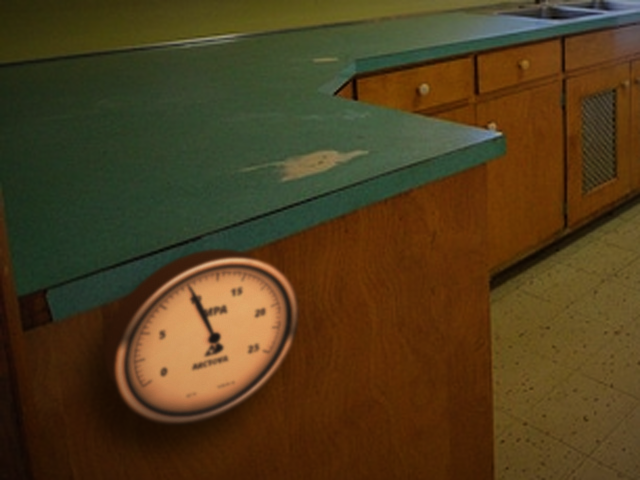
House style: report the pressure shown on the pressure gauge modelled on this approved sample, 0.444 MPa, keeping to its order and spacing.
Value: 10 MPa
